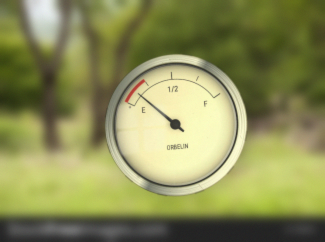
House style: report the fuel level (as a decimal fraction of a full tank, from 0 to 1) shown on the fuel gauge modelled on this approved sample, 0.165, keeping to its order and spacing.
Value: 0.125
